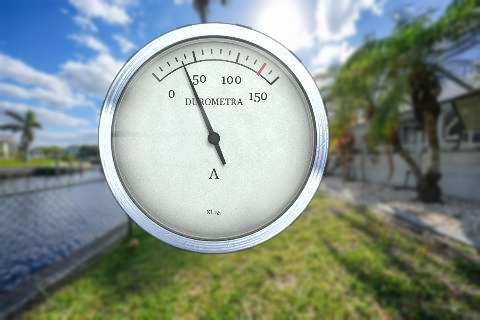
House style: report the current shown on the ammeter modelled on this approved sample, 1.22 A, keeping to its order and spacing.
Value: 35 A
